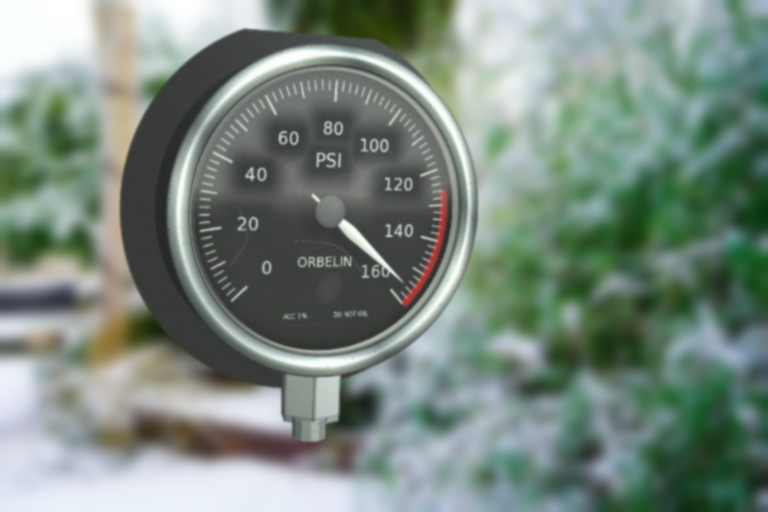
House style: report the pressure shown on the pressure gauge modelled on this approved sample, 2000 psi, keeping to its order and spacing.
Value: 156 psi
